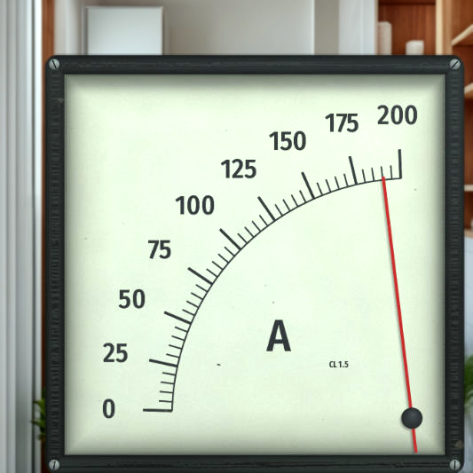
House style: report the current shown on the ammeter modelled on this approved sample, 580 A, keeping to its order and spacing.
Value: 190 A
